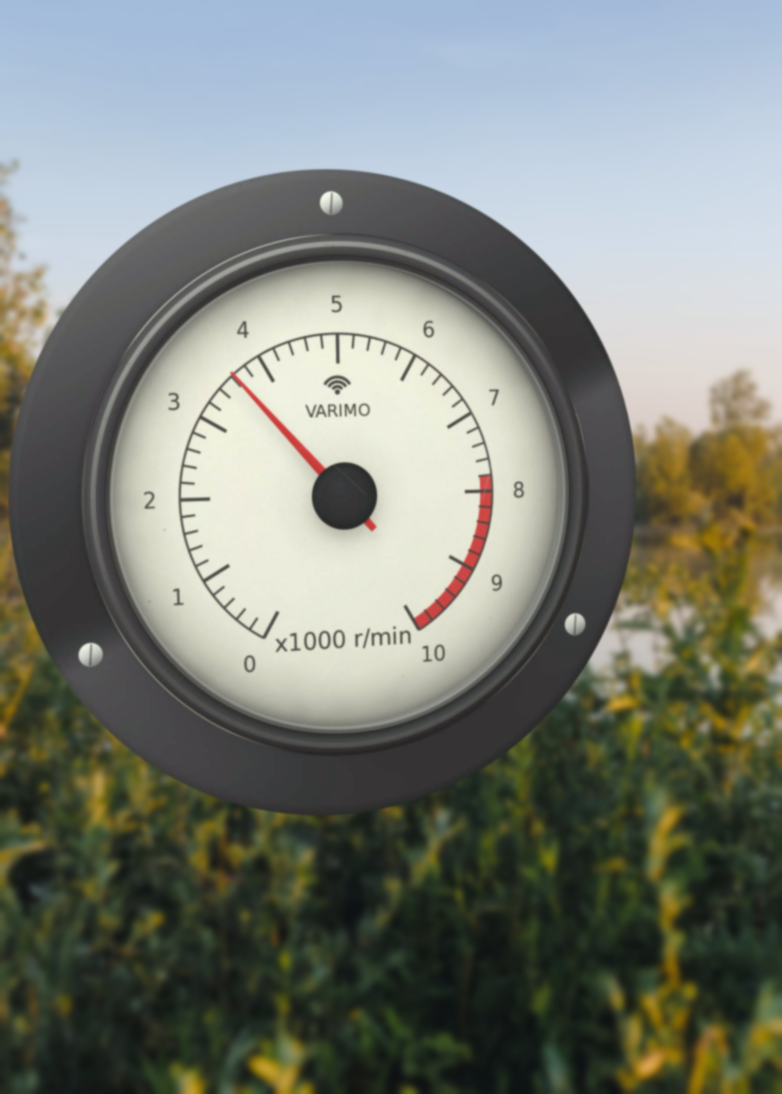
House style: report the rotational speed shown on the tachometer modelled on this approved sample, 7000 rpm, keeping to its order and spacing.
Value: 3600 rpm
